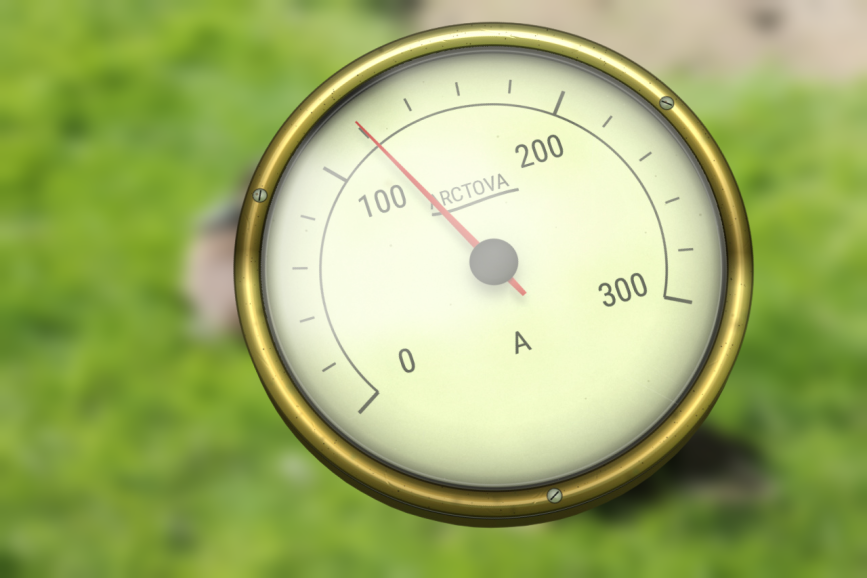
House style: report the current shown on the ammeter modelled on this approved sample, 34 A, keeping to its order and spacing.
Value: 120 A
